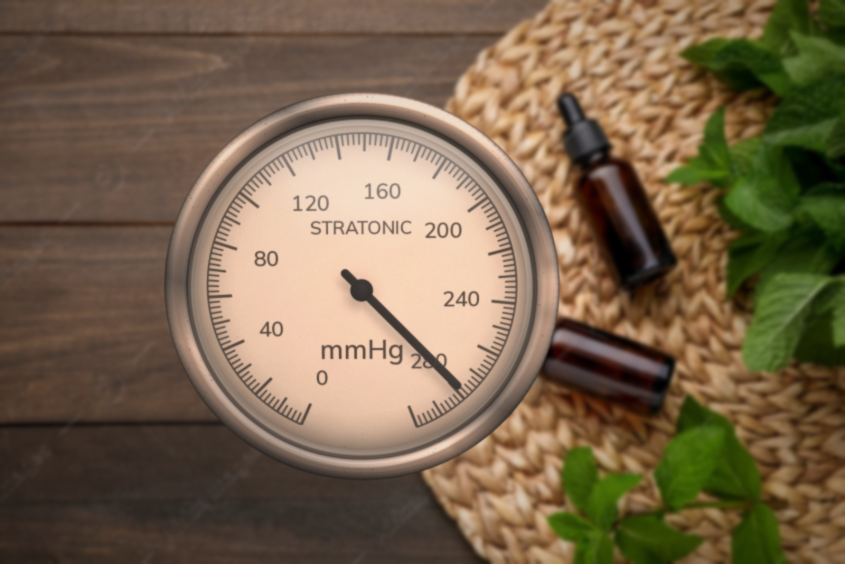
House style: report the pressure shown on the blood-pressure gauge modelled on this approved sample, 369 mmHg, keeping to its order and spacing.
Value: 278 mmHg
